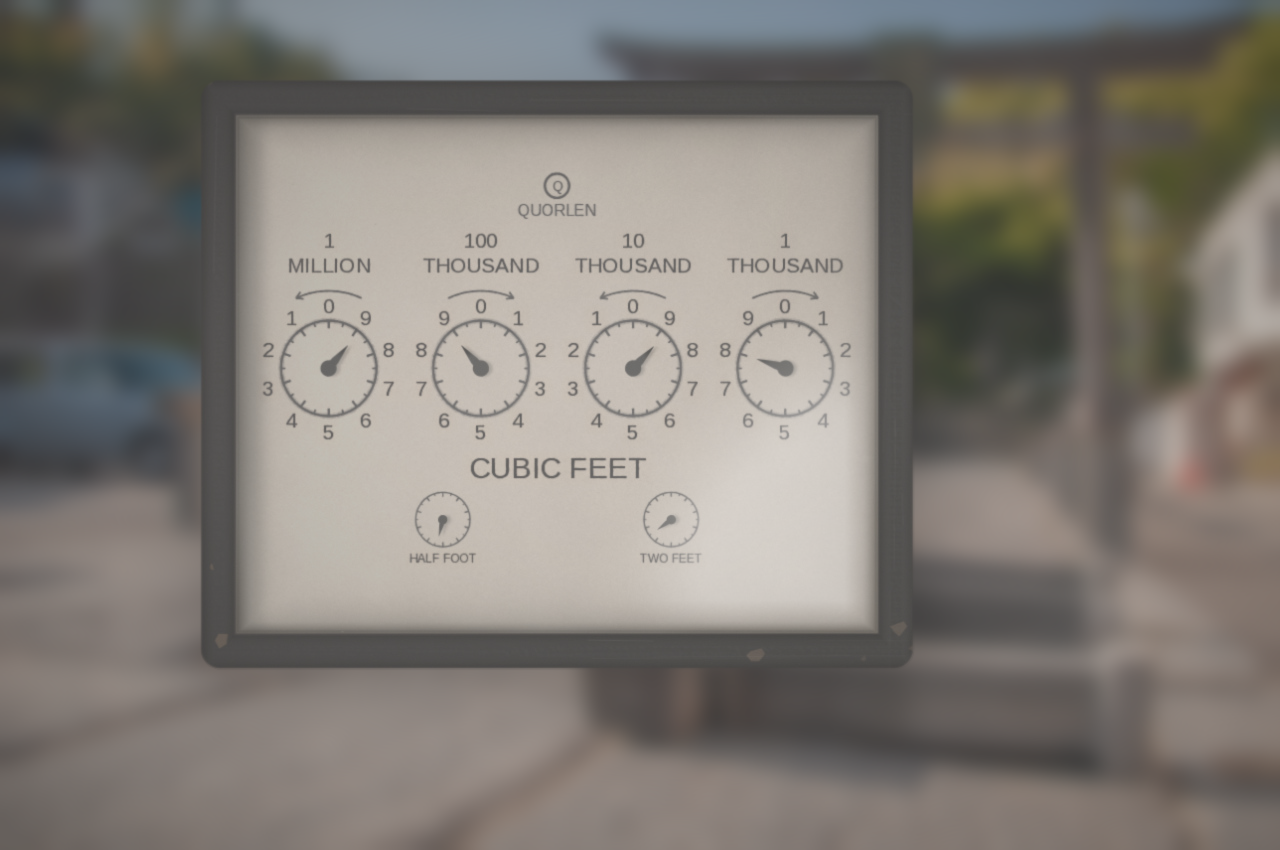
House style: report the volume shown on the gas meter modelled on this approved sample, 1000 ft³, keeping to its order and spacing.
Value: 888800 ft³
